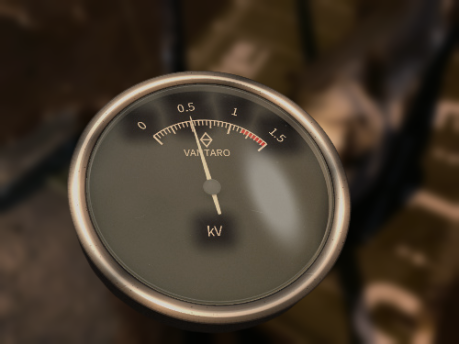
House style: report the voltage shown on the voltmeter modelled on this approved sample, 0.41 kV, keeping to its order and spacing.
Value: 0.5 kV
